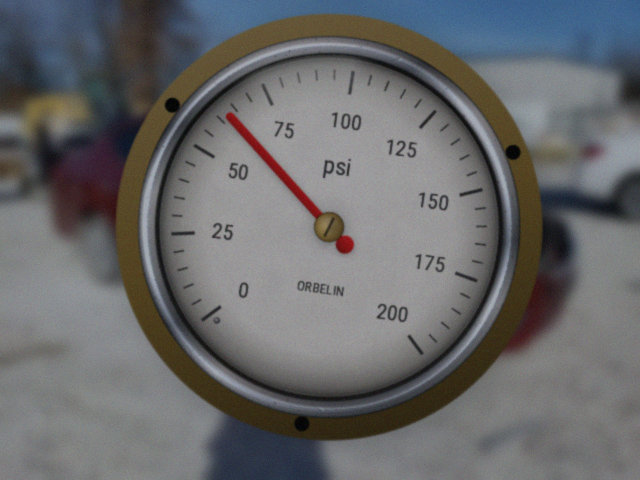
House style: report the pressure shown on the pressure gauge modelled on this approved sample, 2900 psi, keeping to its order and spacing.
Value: 62.5 psi
